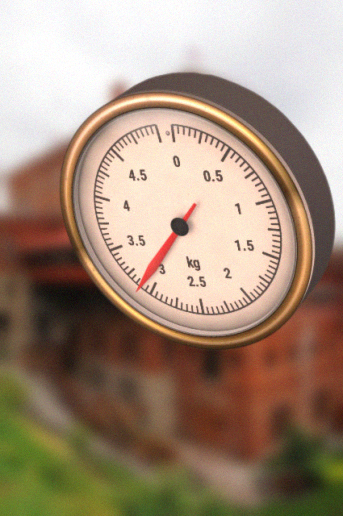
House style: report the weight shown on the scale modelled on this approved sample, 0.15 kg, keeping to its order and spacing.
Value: 3.1 kg
